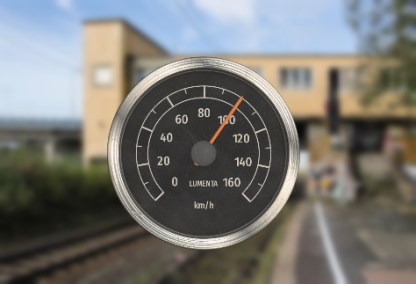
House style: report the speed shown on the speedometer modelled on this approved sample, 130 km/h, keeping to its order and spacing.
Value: 100 km/h
